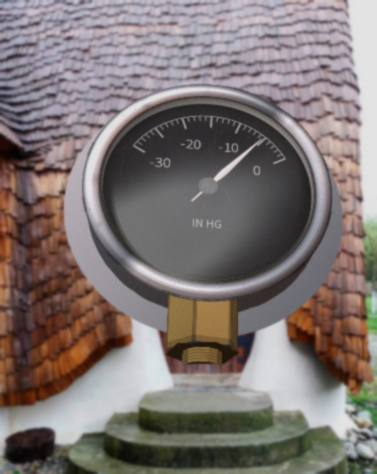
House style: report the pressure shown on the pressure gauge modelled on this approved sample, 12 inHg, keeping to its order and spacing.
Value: -5 inHg
